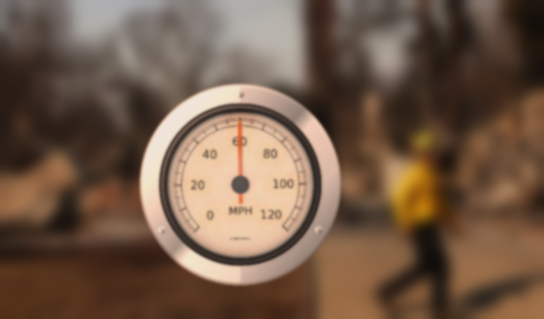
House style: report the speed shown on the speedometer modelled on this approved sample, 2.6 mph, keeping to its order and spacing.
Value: 60 mph
